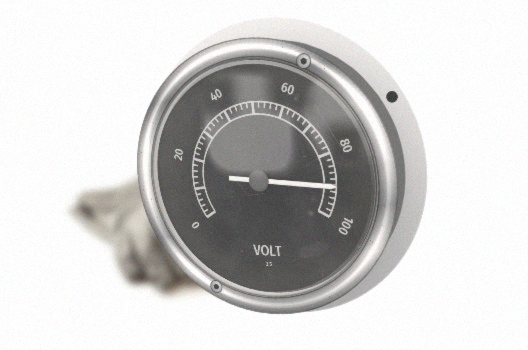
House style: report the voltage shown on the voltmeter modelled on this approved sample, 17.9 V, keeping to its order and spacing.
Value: 90 V
